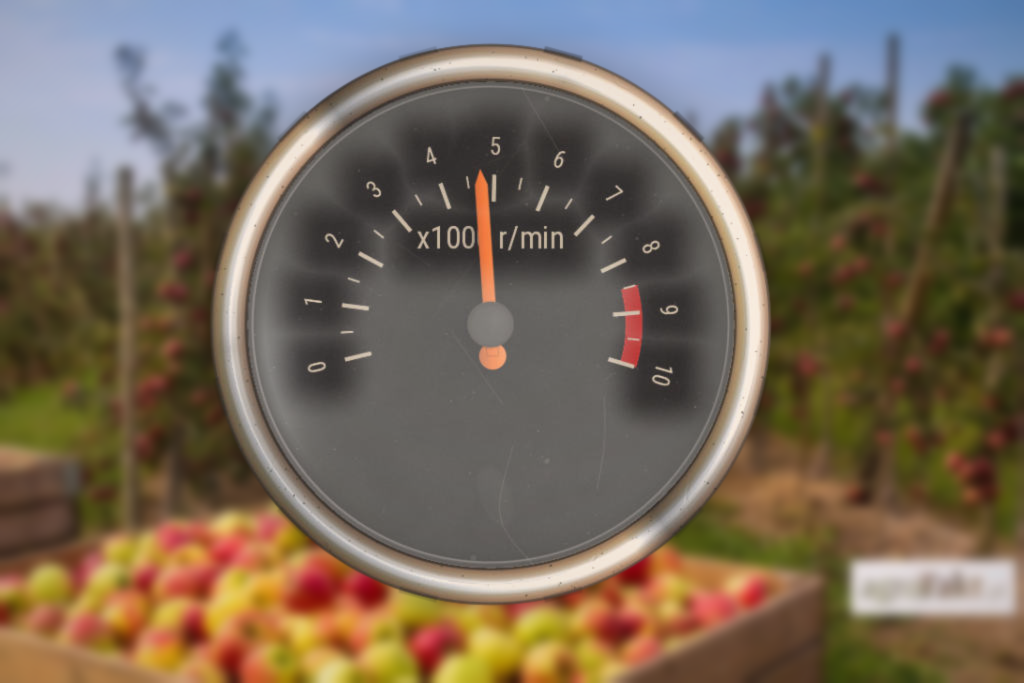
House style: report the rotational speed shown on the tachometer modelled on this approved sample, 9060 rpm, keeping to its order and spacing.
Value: 4750 rpm
